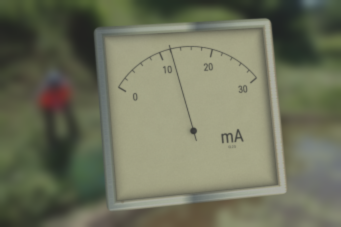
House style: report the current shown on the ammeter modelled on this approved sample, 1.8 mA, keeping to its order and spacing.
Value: 12 mA
